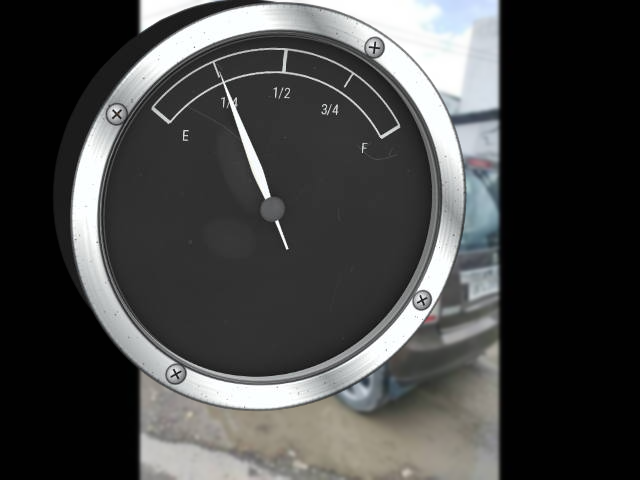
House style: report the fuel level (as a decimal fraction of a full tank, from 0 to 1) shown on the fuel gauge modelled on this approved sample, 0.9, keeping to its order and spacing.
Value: 0.25
